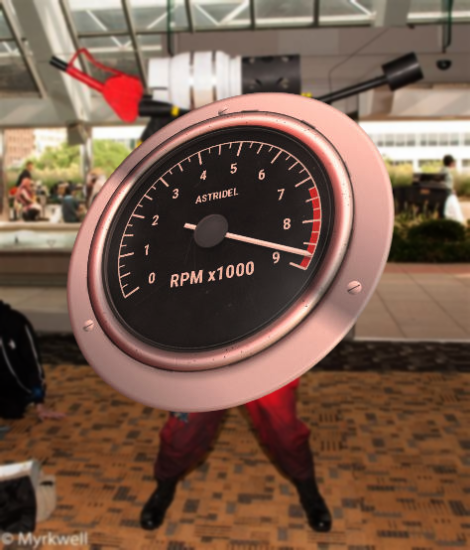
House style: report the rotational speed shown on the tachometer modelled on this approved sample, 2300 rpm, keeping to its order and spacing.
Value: 8750 rpm
